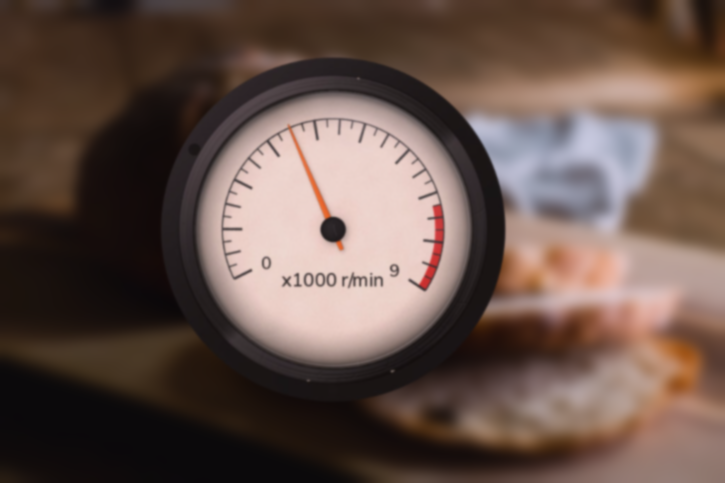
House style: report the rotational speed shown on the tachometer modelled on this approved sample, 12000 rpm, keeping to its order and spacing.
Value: 3500 rpm
